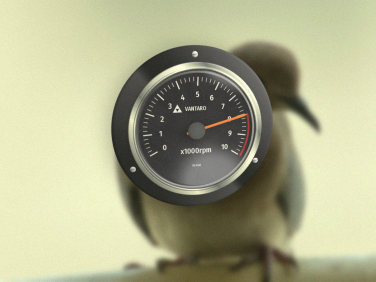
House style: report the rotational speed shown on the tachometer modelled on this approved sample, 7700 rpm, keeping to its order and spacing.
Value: 8000 rpm
